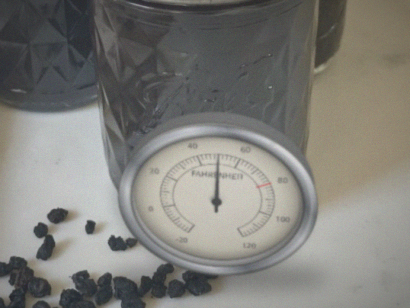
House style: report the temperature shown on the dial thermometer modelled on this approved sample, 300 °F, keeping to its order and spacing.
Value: 50 °F
